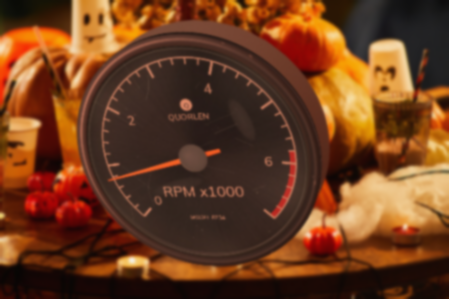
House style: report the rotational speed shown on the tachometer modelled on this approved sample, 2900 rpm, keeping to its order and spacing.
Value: 800 rpm
